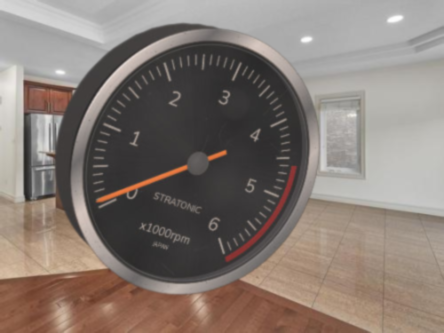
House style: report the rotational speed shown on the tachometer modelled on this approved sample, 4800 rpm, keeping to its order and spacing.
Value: 100 rpm
